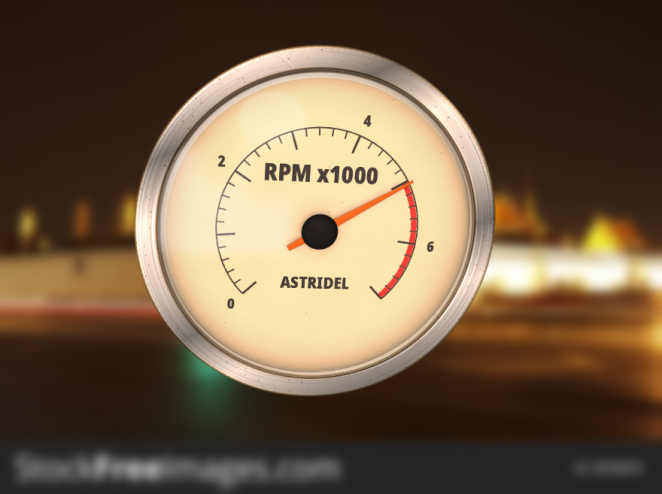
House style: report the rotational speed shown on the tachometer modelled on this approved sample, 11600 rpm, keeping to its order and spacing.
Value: 5000 rpm
